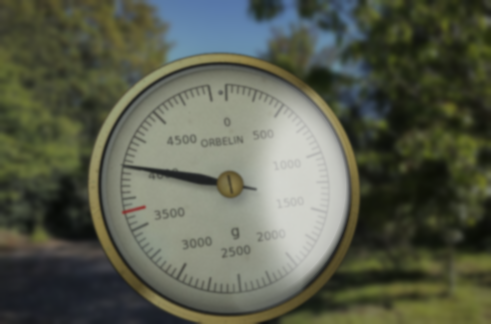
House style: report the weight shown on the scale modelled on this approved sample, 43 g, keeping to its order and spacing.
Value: 4000 g
